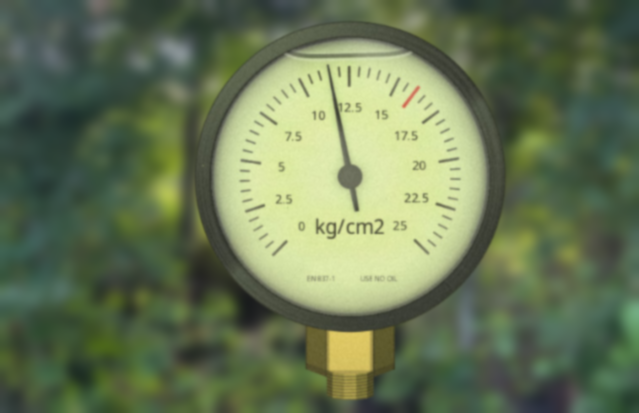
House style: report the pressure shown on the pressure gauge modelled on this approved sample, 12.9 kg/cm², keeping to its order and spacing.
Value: 11.5 kg/cm²
